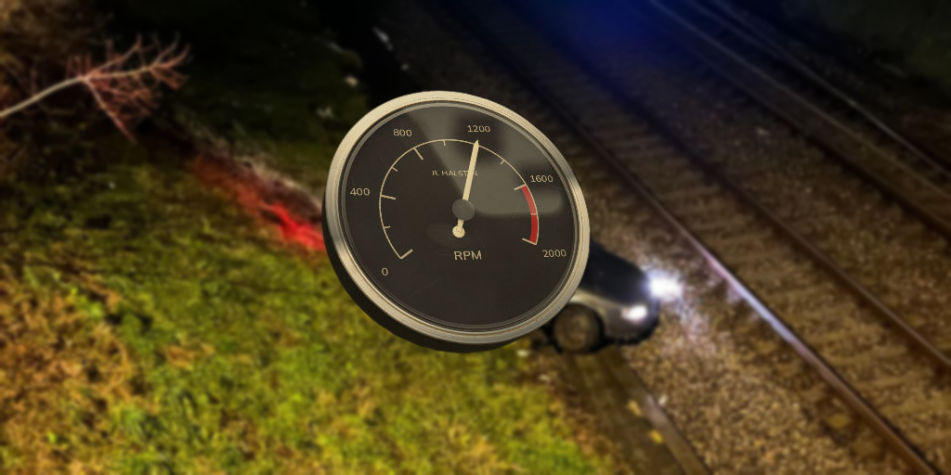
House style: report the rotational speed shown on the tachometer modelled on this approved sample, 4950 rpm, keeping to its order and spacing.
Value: 1200 rpm
